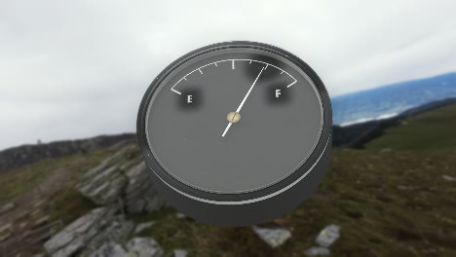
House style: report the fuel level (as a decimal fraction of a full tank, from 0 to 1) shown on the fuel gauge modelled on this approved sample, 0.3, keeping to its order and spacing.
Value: 0.75
